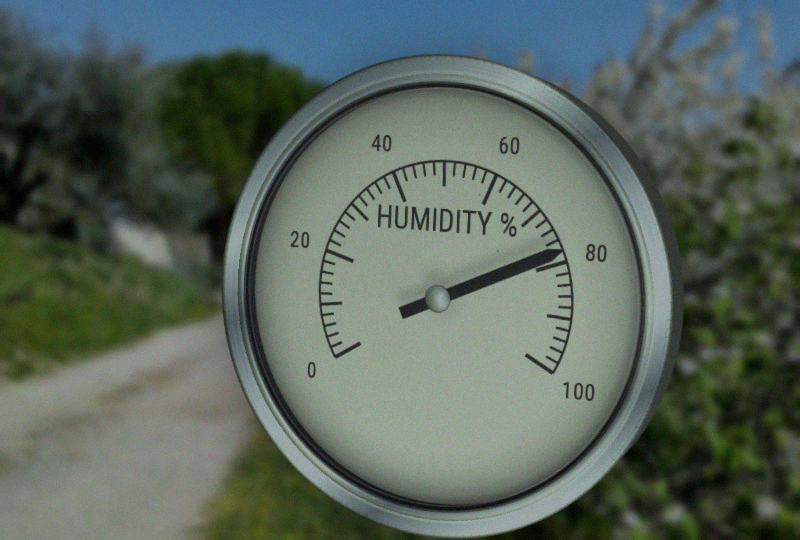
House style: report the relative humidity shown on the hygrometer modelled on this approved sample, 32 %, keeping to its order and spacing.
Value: 78 %
